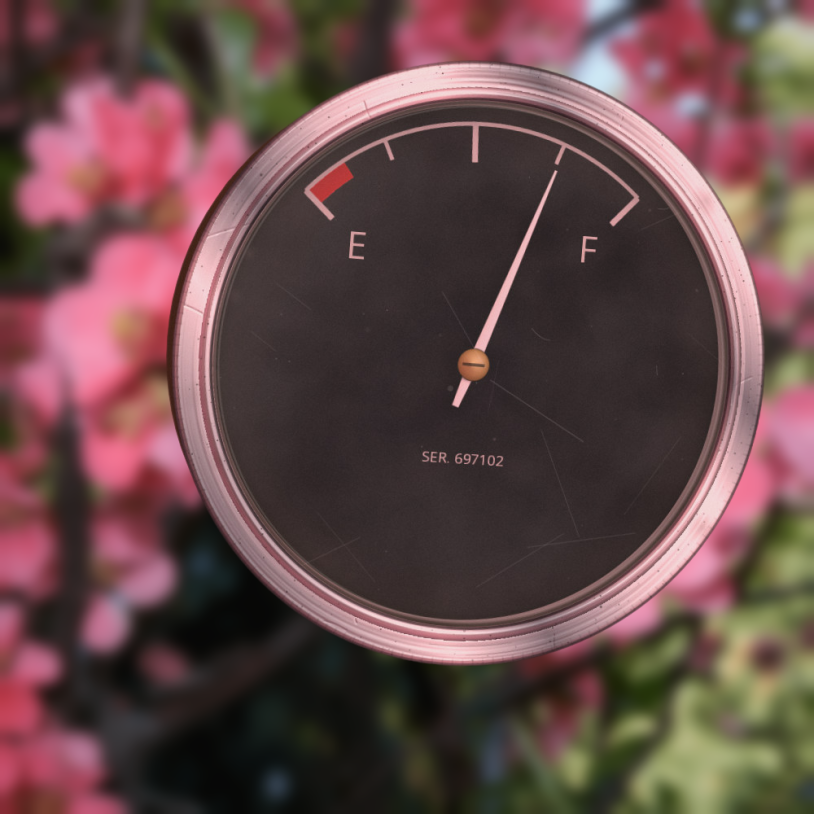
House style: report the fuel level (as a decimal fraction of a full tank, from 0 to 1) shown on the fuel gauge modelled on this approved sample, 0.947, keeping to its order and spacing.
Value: 0.75
